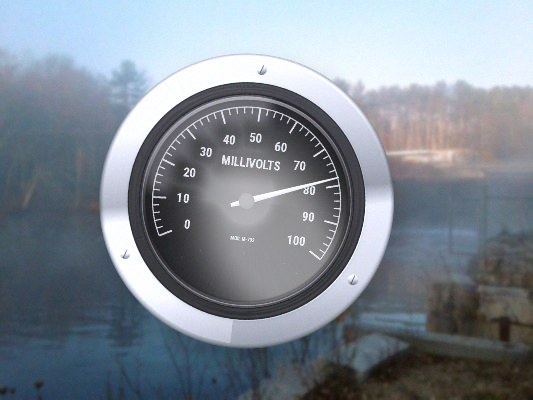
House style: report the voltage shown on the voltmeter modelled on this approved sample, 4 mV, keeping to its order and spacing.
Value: 78 mV
